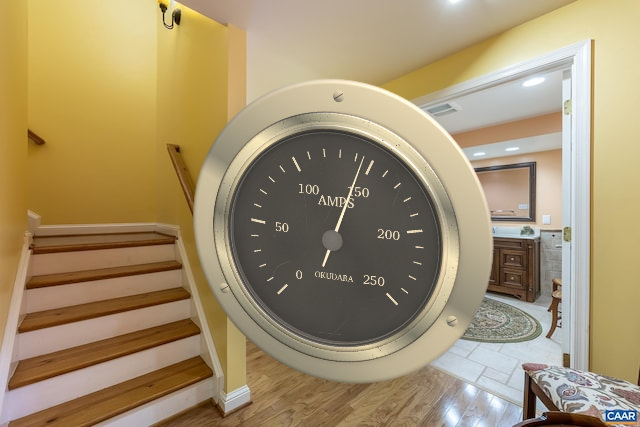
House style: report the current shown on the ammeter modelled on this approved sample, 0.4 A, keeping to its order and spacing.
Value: 145 A
